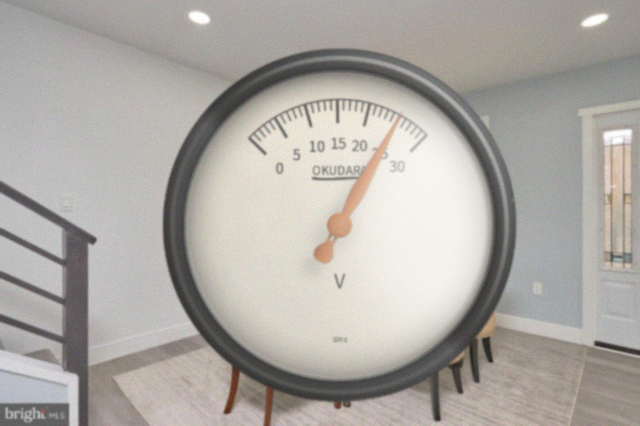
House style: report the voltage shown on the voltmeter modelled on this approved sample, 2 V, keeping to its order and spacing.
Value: 25 V
